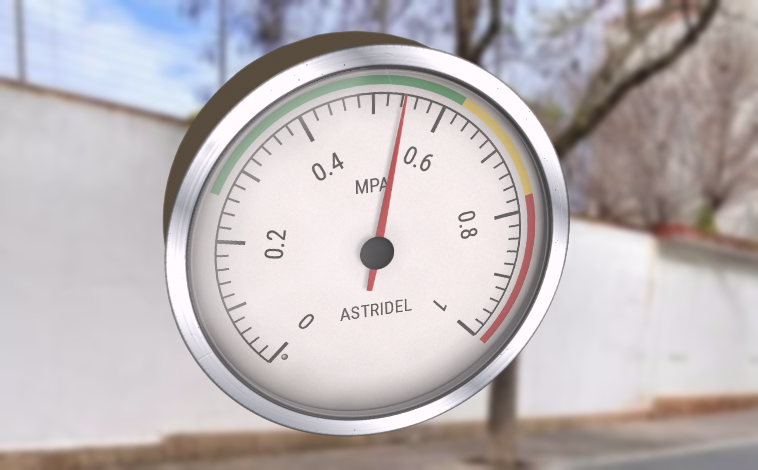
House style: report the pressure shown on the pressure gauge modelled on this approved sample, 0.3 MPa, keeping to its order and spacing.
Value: 0.54 MPa
